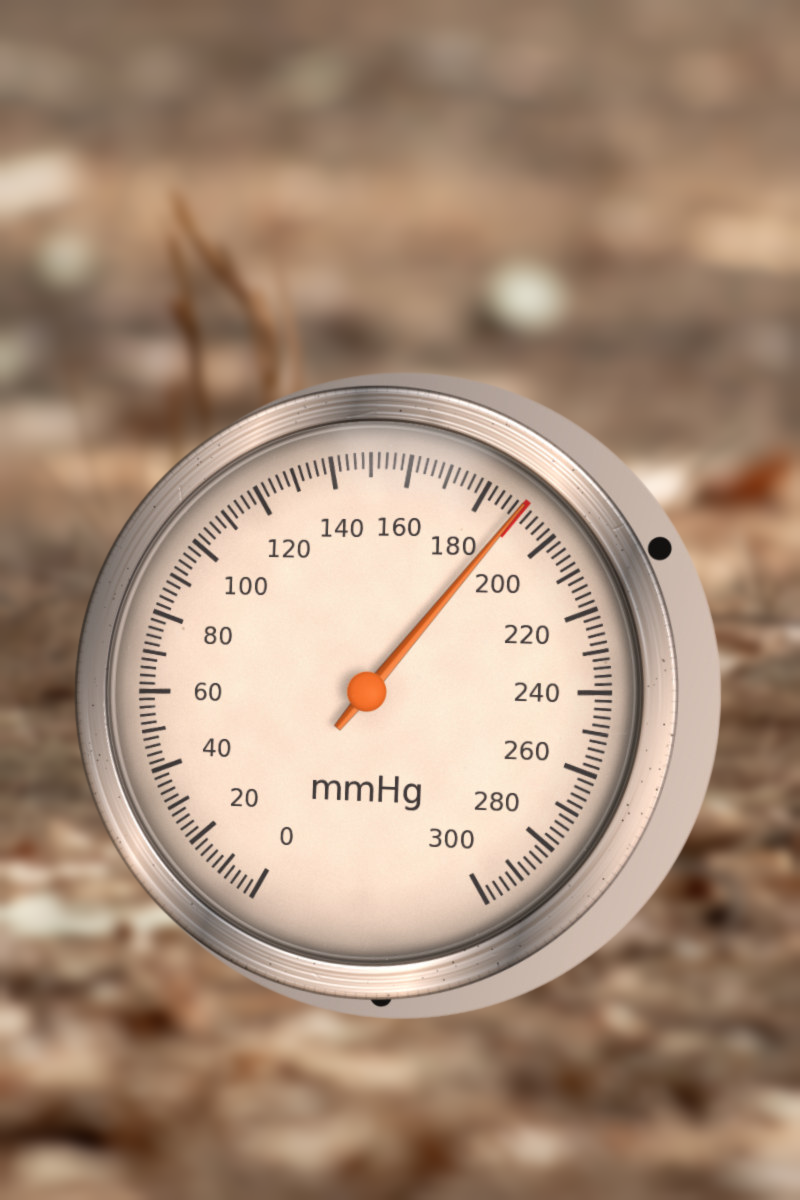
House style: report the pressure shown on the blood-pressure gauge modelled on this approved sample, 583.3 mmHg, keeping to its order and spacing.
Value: 190 mmHg
